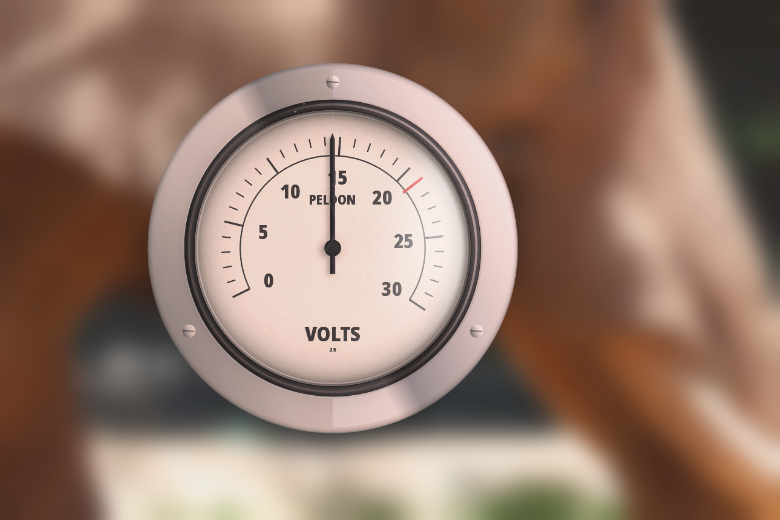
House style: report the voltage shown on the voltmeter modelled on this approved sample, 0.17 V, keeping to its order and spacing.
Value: 14.5 V
